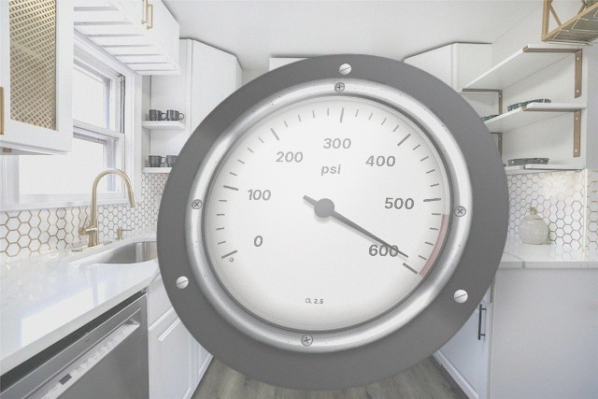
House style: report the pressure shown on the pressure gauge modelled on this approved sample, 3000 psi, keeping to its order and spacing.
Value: 590 psi
